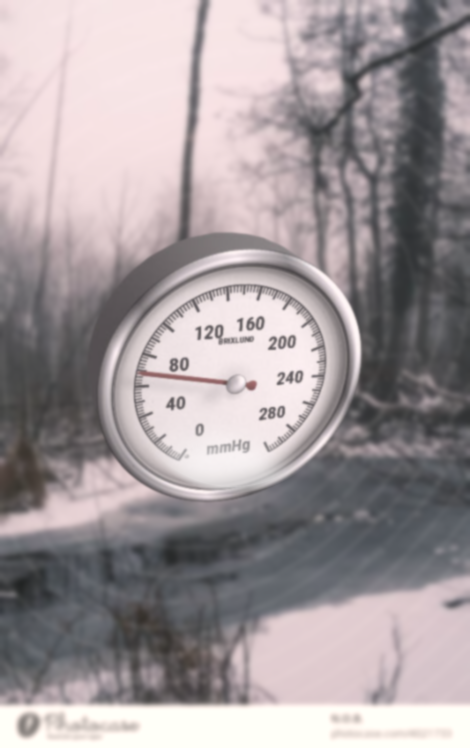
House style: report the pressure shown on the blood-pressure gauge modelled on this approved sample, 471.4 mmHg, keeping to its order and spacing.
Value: 70 mmHg
